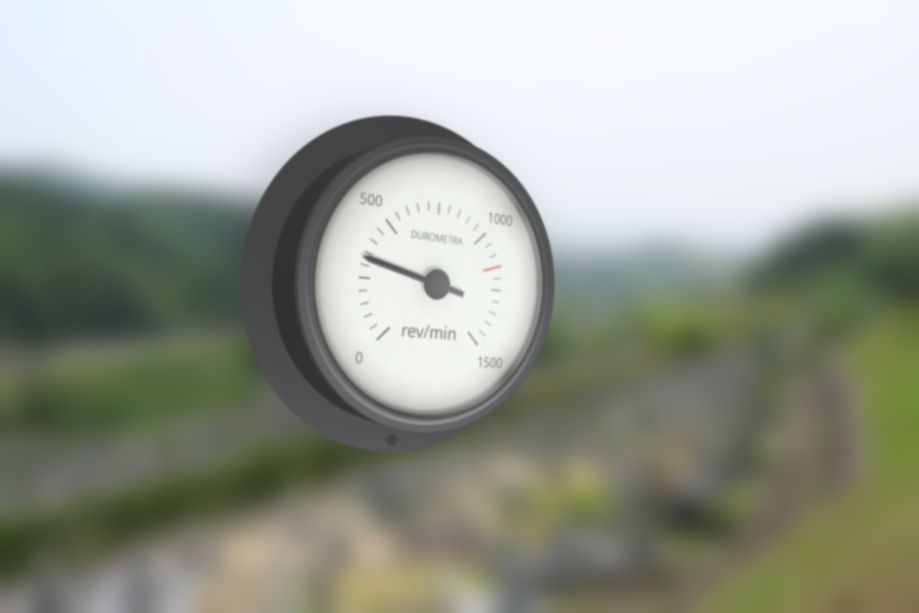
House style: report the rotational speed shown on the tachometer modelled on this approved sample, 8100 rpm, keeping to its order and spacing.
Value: 325 rpm
